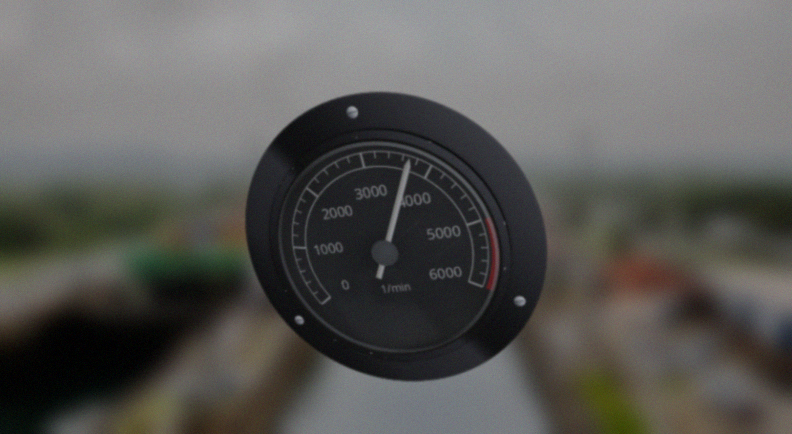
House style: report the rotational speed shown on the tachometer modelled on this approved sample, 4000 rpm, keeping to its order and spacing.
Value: 3700 rpm
